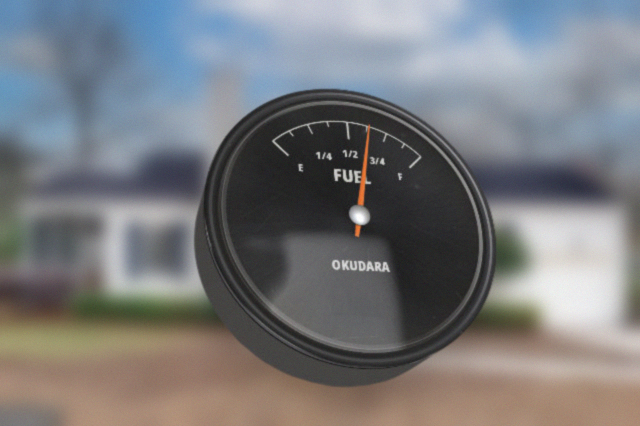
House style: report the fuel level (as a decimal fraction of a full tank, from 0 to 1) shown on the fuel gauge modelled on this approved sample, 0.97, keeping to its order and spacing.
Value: 0.625
